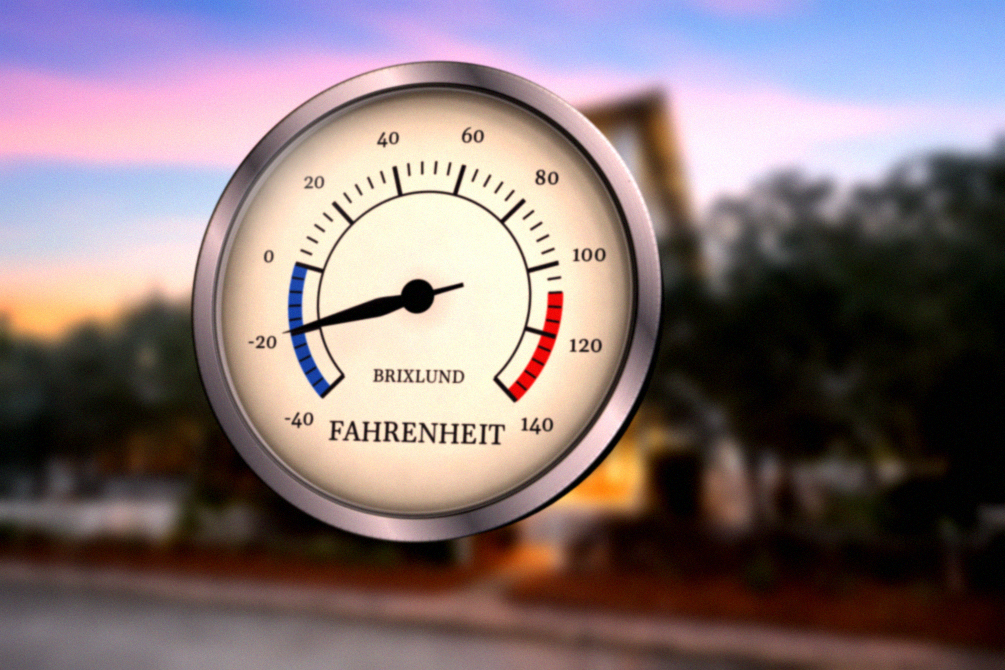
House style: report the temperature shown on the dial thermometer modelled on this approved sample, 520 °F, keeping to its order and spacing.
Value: -20 °F
